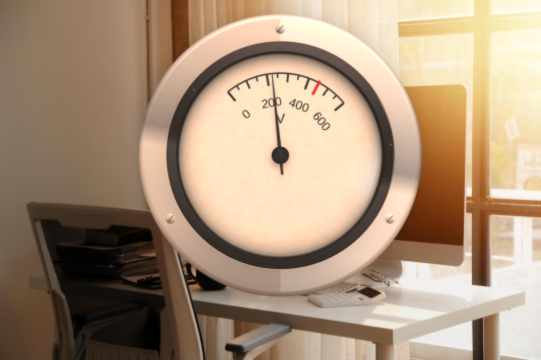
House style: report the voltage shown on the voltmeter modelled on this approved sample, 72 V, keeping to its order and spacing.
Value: 225 V
